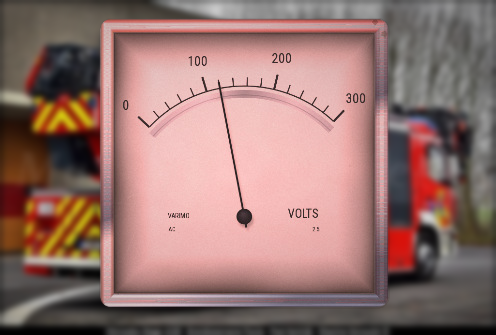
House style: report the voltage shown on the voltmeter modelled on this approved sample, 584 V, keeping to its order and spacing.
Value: 120 V
